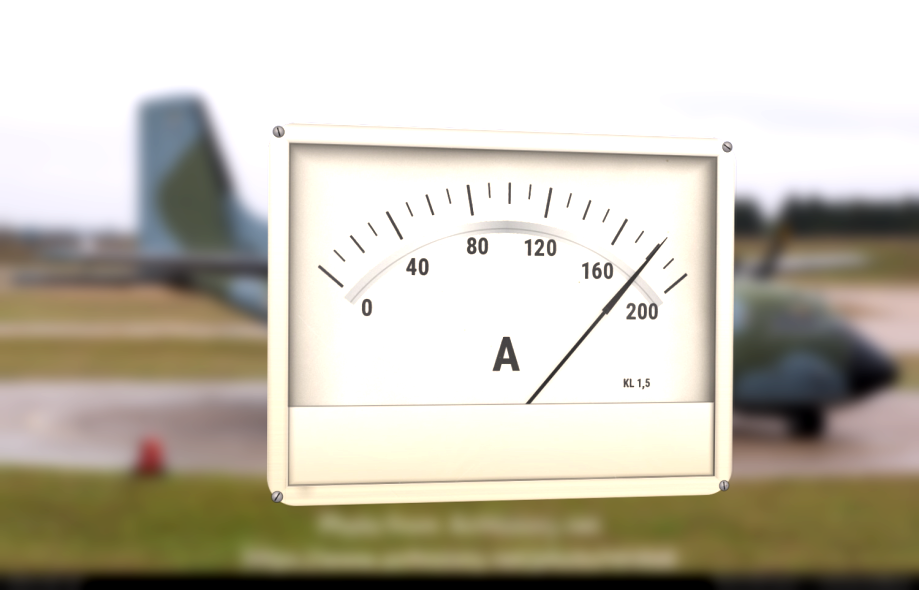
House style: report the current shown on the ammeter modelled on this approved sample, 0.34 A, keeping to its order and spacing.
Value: 180 A
